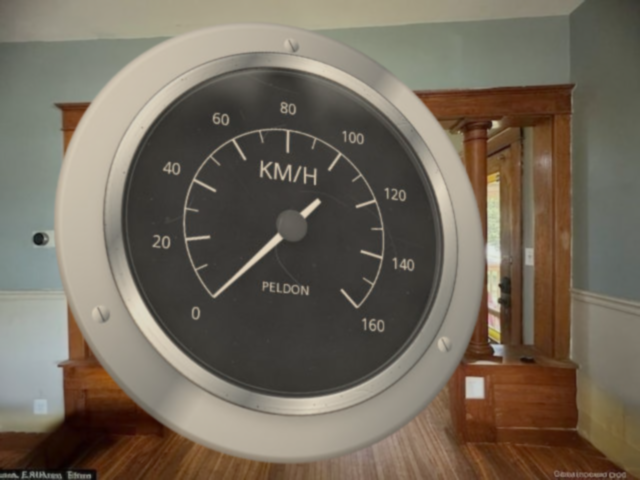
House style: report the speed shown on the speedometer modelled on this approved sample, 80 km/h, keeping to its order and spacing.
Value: 0 km/h
